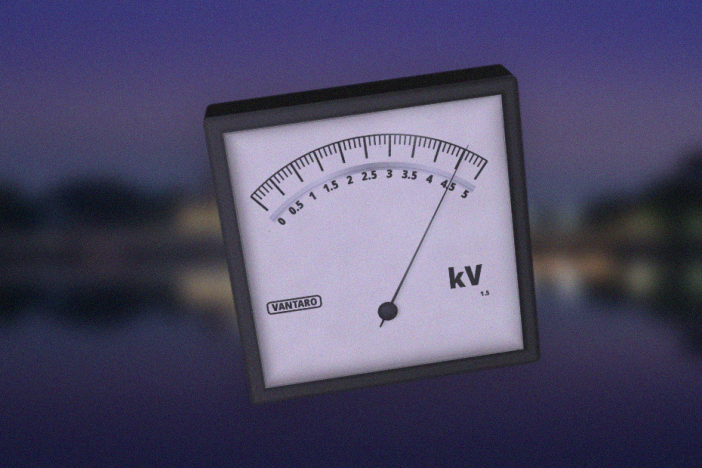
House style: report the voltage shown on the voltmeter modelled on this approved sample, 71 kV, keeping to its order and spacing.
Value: 4.5 kV
